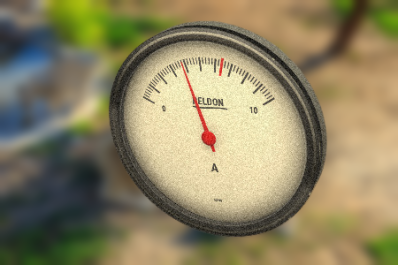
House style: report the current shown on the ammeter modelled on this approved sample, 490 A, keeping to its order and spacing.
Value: 4 A
